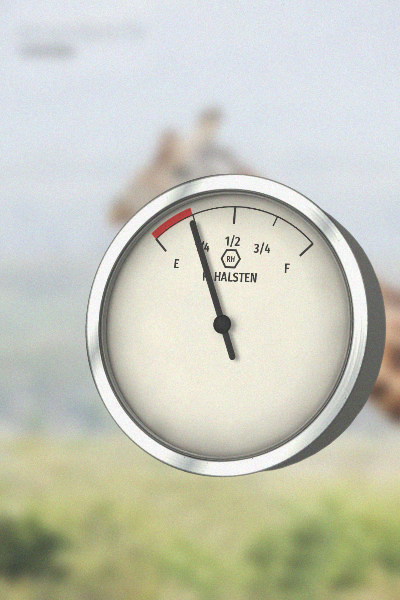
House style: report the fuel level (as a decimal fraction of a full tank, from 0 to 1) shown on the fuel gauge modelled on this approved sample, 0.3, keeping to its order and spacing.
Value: 0.25
